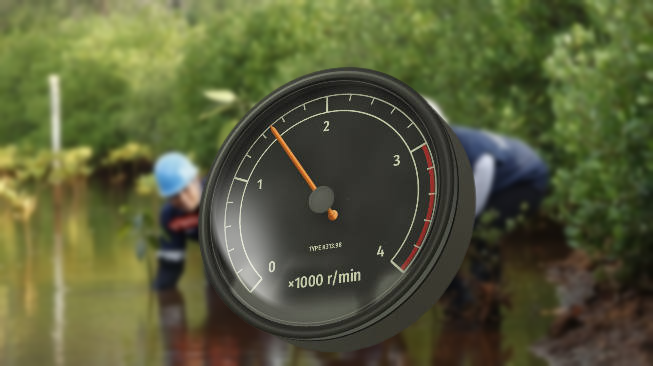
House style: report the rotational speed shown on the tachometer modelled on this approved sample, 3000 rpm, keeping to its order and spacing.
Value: 1500 rpm
